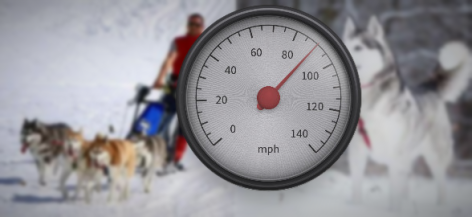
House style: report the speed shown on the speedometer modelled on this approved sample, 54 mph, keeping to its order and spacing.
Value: 90 mph
